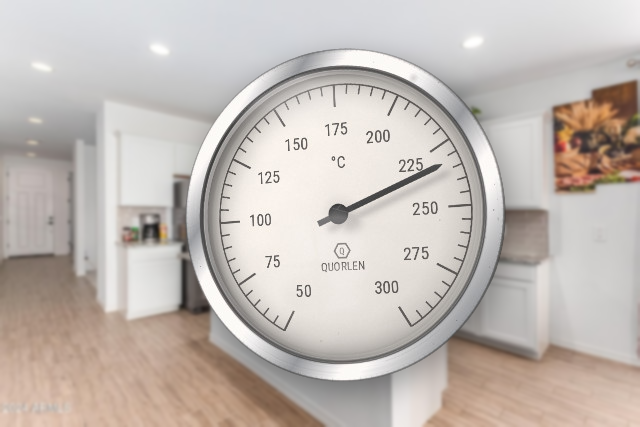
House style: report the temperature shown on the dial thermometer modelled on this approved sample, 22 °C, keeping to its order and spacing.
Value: 232.5 °C
